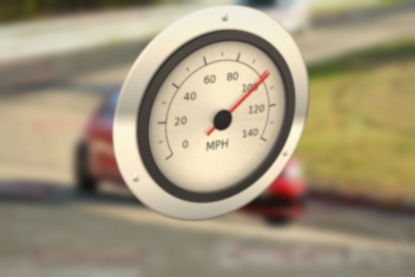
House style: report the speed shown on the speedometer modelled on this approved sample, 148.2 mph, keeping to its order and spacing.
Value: 100 mph
